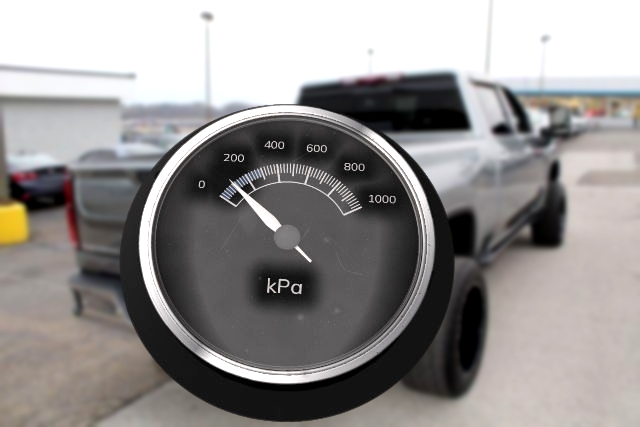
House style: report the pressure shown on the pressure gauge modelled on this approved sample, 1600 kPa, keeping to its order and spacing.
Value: 100 kPa
